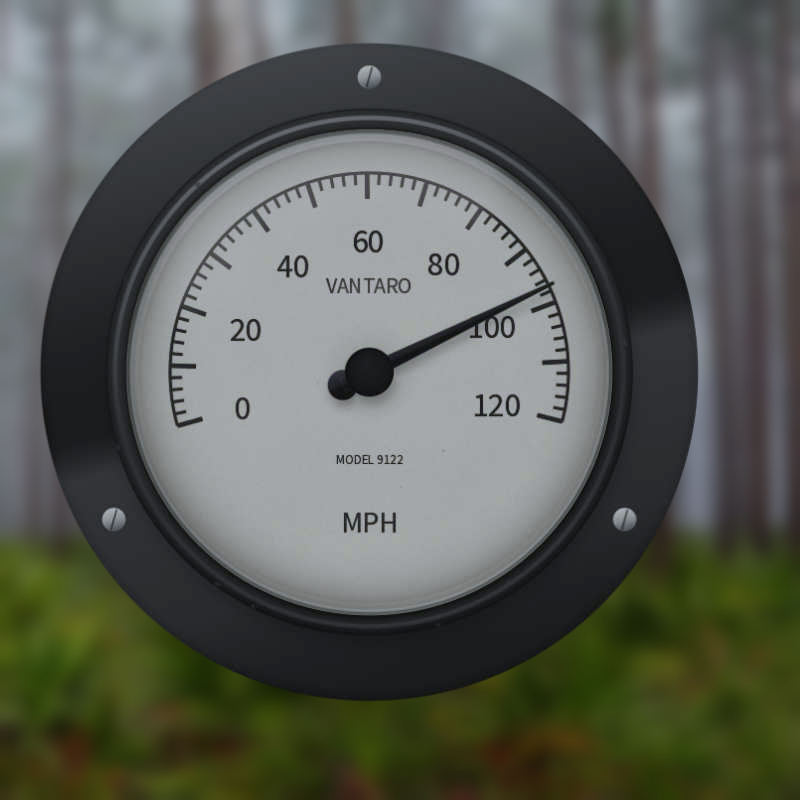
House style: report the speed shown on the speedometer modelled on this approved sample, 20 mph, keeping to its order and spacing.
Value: 97 mph
